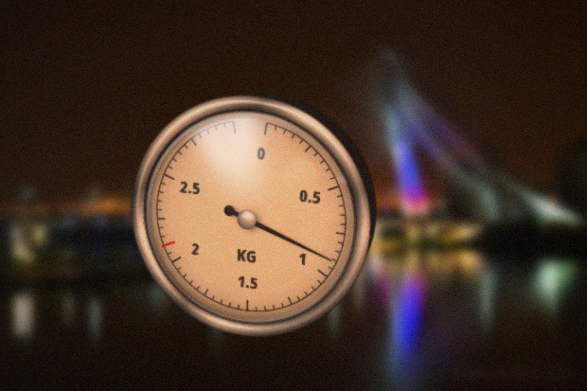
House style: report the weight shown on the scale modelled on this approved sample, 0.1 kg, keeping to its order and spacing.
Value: 0.9 kg
